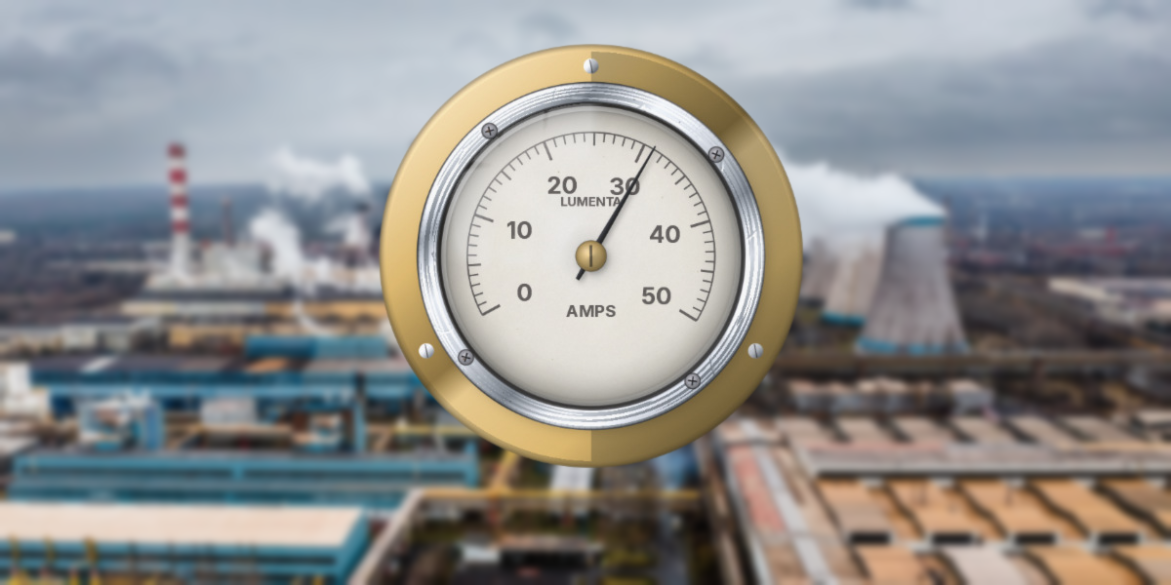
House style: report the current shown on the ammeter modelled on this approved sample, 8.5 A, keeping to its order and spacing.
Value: 31 A
